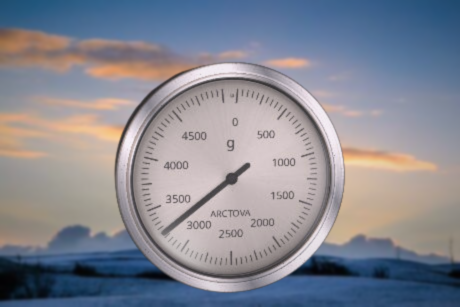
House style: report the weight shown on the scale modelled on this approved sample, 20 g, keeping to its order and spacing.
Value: 3250 g
